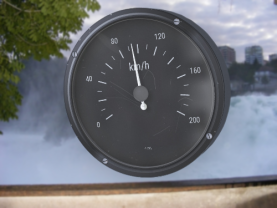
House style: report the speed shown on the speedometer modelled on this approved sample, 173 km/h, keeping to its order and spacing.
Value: 95 km/h
